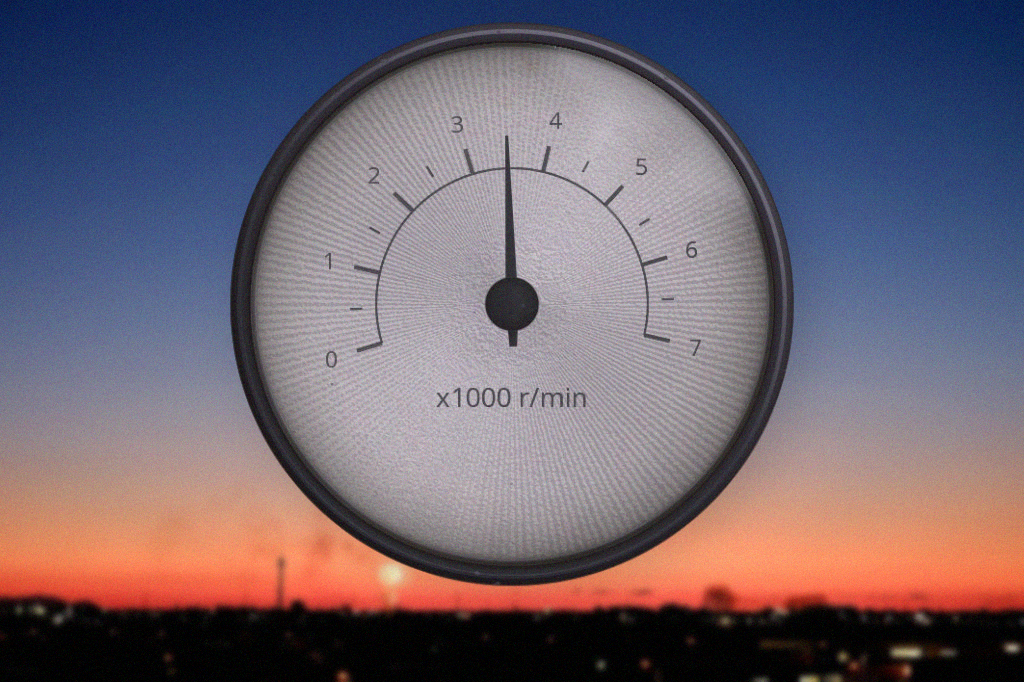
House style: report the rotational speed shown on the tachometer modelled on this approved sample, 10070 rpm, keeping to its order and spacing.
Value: 3500 rpm
